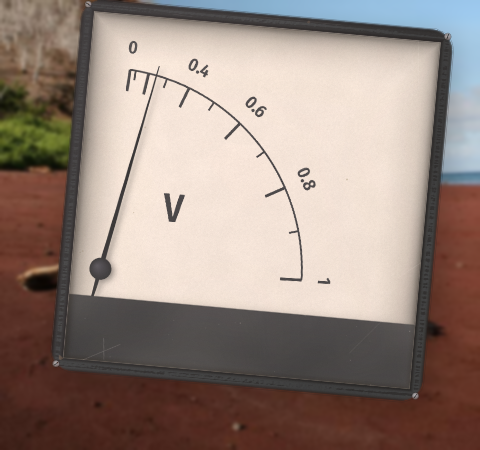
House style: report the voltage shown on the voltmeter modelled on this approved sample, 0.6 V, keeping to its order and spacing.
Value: 0.25 V
